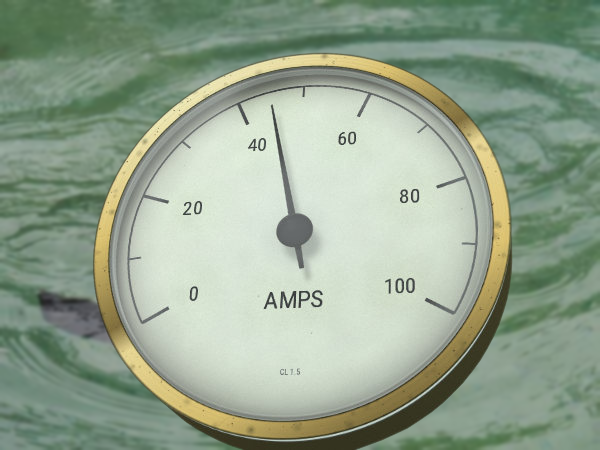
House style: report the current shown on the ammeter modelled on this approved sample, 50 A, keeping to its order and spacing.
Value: 45 A
